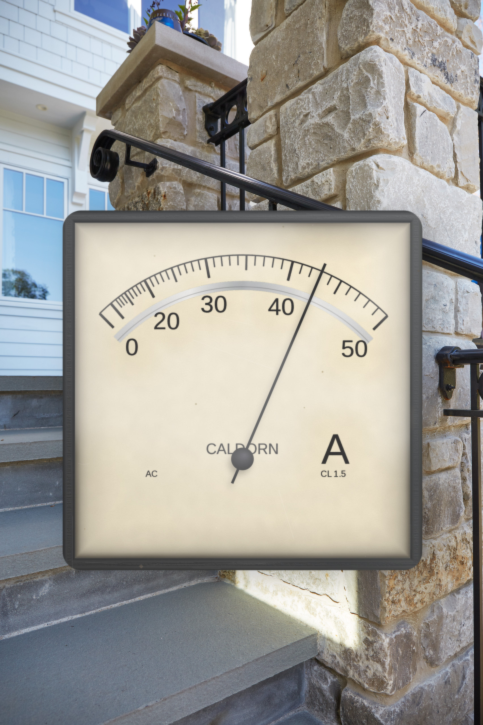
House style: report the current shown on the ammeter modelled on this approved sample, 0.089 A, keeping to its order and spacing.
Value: 43 A
